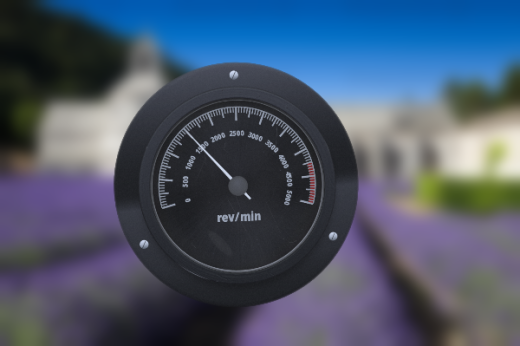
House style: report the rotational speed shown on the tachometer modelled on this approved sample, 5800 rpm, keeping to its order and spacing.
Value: 1500 rpm
